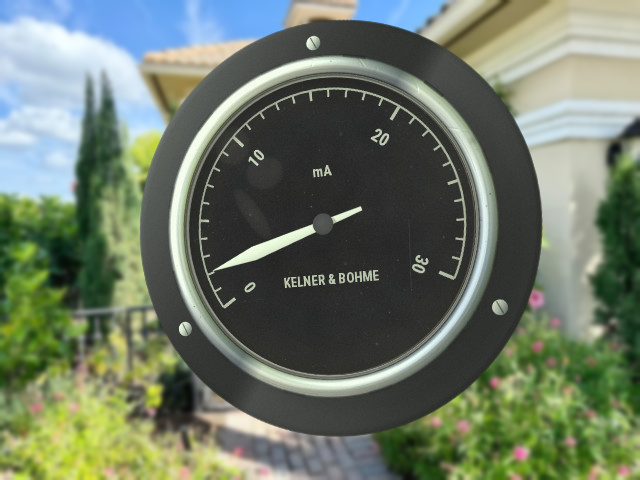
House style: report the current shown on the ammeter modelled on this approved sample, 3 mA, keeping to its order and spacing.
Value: 2 mA
